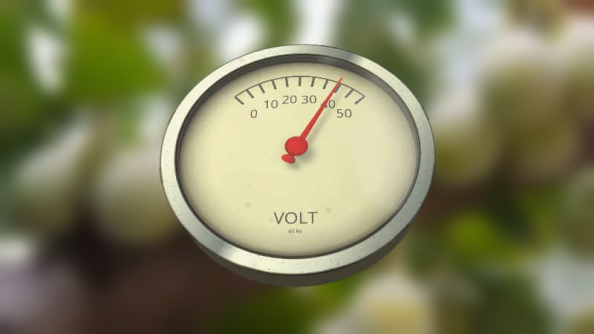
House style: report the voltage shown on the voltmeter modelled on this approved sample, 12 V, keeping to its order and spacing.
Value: 40 V
